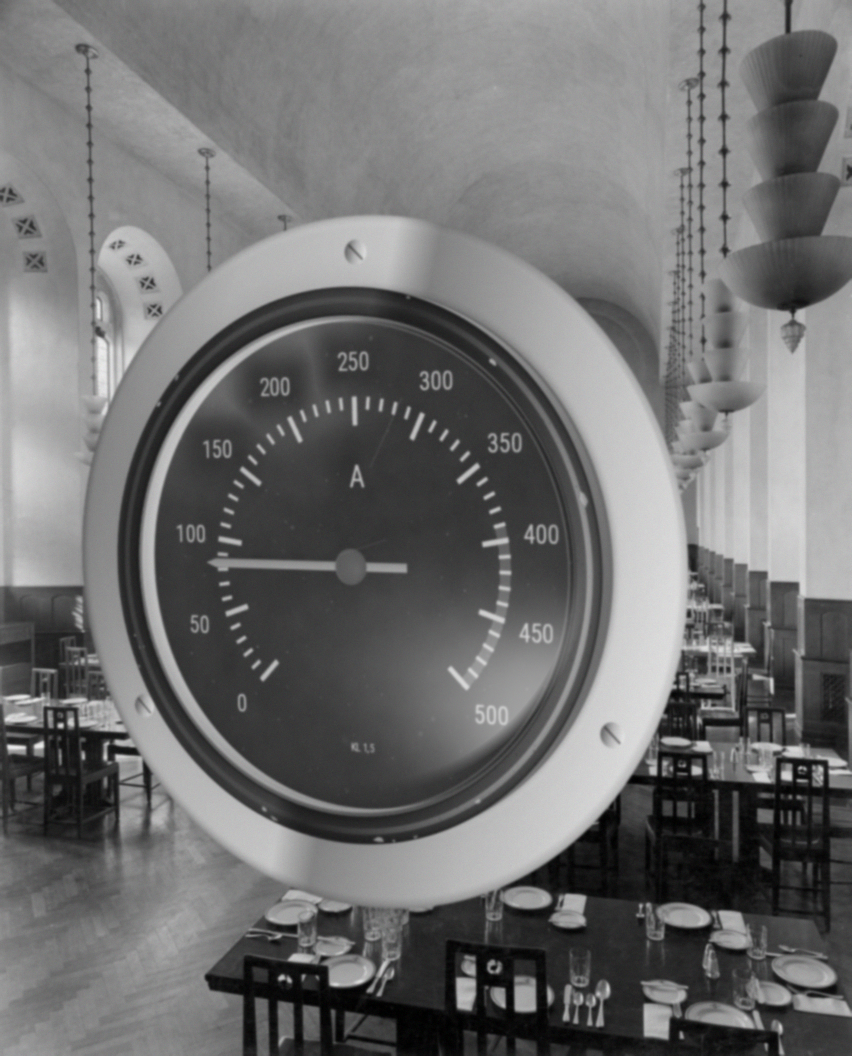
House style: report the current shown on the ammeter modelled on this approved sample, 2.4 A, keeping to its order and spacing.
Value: 85 A
